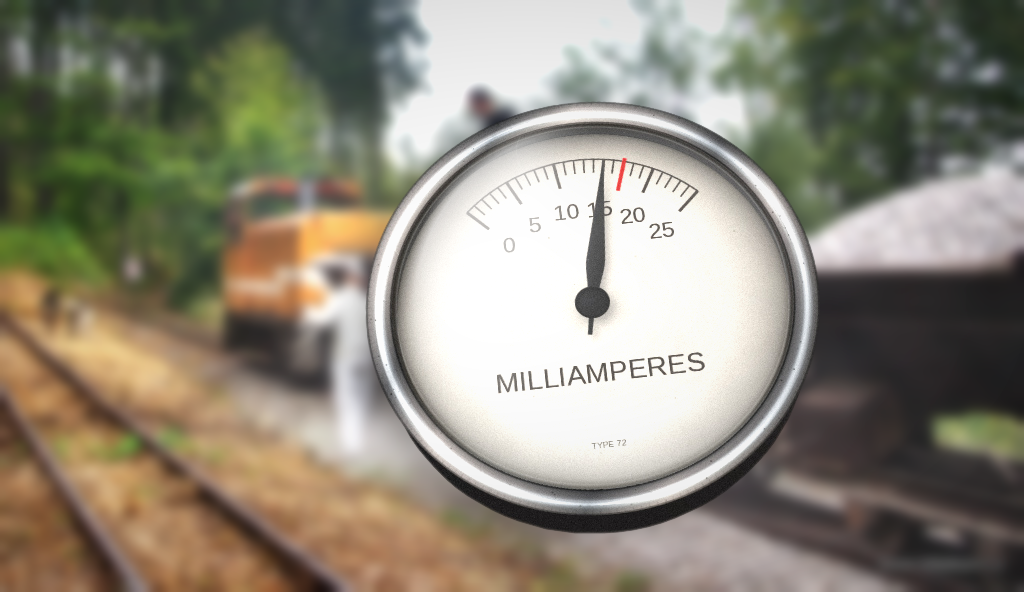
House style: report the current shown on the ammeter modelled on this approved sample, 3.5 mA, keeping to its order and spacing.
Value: 15 mA
